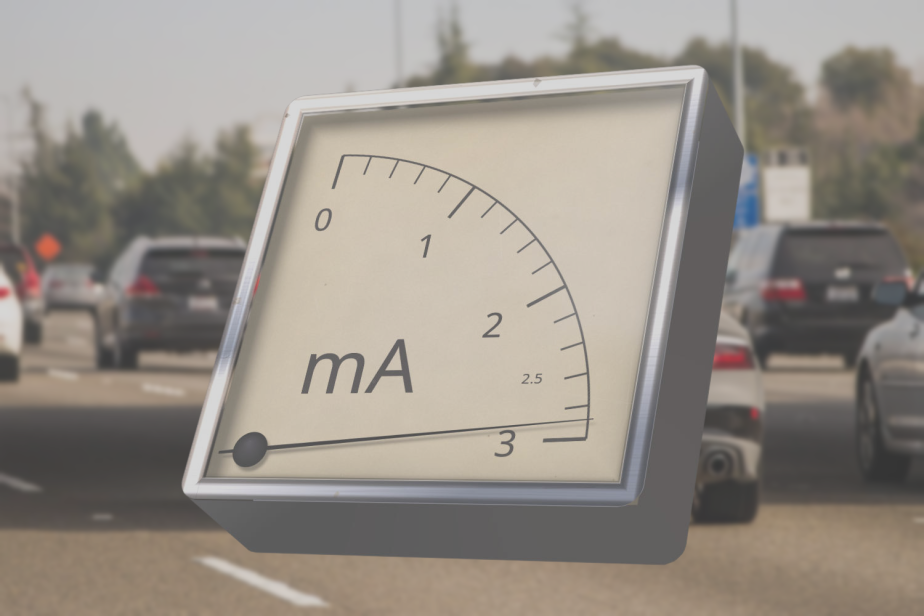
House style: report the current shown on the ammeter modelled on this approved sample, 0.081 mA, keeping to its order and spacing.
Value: 2.9 mA
